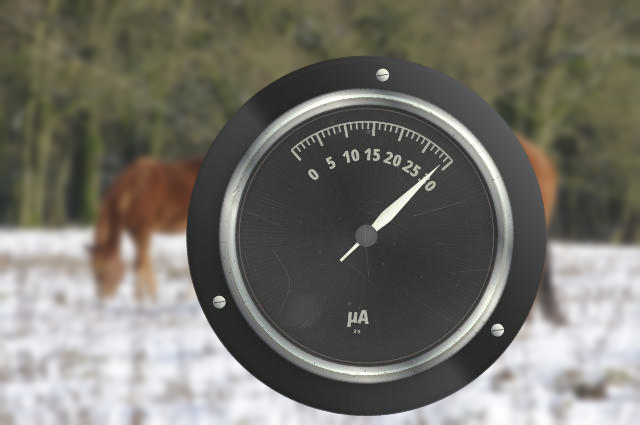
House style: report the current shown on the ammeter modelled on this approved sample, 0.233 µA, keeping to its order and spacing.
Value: 29 µA
